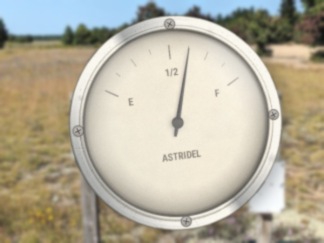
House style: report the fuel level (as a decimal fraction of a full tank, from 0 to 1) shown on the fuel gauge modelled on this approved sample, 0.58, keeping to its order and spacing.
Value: 0.625
